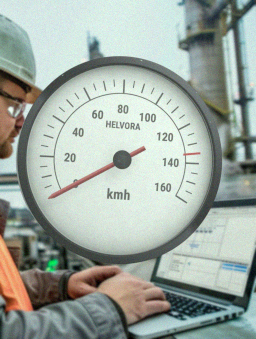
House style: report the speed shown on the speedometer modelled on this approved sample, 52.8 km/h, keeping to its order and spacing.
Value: 0 km/h
